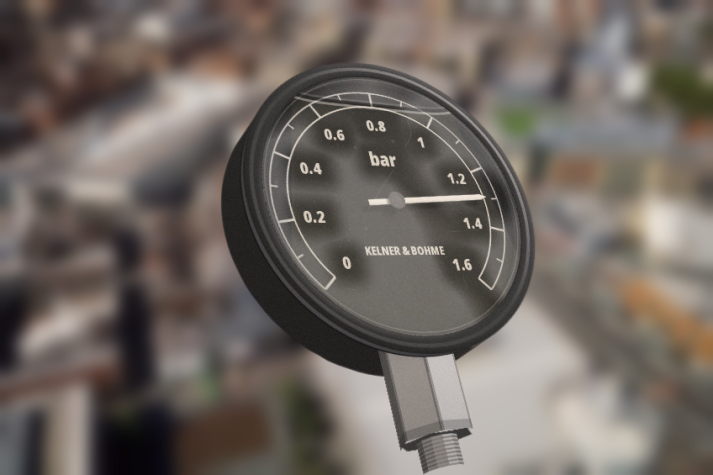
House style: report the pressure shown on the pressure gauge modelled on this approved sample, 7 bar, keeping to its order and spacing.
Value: 1.3 bar
